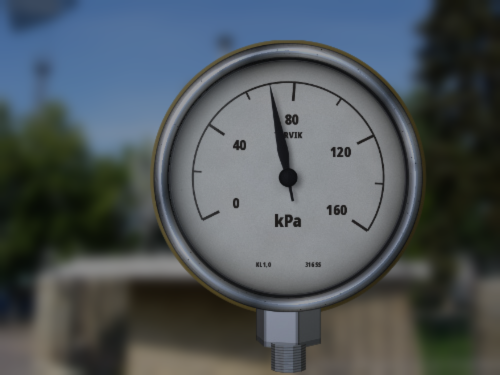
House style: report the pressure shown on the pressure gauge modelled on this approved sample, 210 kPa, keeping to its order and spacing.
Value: 70 kPa
